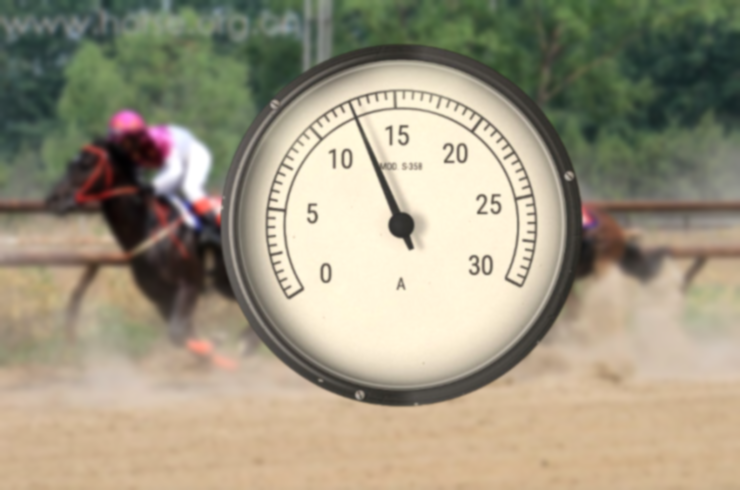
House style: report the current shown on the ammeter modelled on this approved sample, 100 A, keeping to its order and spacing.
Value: 12.5 A
